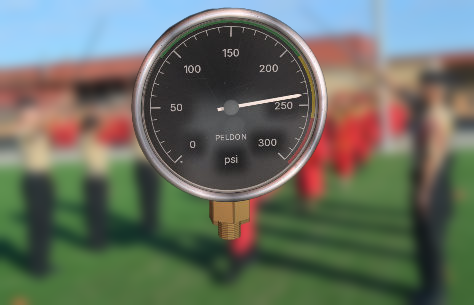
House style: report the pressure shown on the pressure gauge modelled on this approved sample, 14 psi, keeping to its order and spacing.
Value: 240 psi
